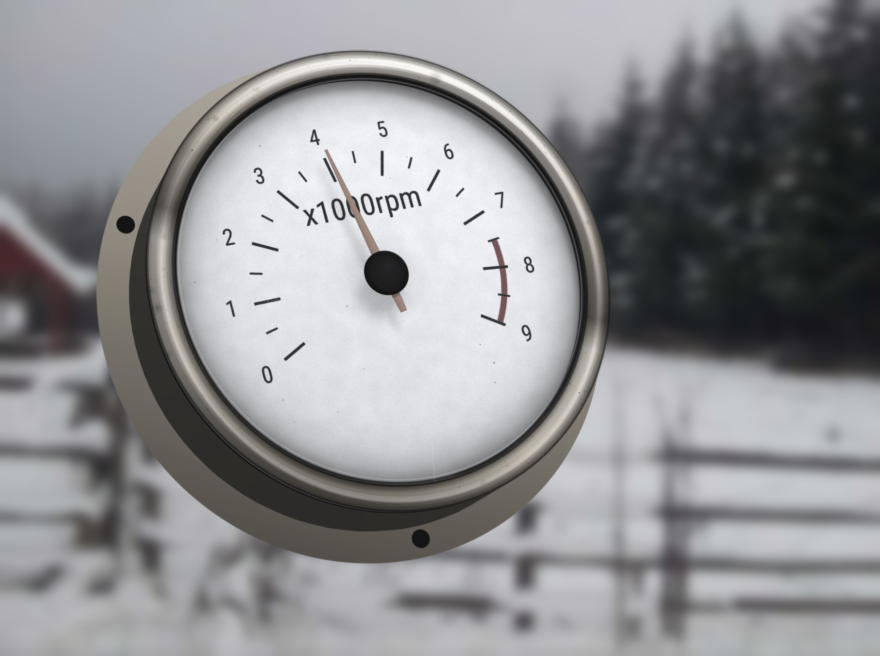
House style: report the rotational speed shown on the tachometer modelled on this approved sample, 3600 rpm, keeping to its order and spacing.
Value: 4000 rpm
